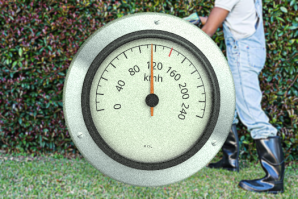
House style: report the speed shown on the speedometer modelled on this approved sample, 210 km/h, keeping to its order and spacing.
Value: 115 km/h
